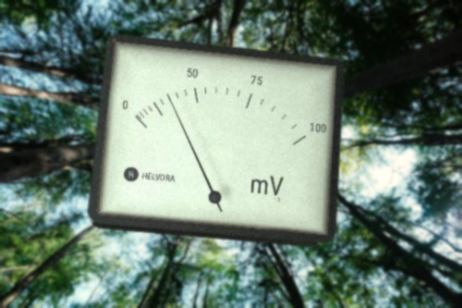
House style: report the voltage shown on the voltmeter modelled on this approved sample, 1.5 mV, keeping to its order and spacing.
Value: 35 mV
